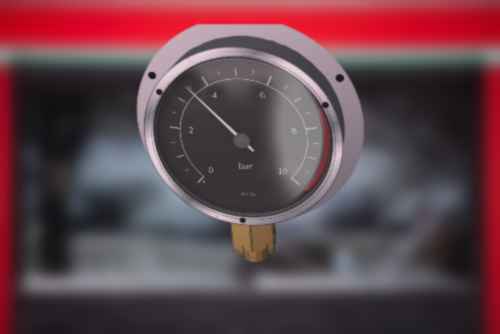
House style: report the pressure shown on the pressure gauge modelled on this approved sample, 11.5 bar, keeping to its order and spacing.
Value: 3.5 bar
